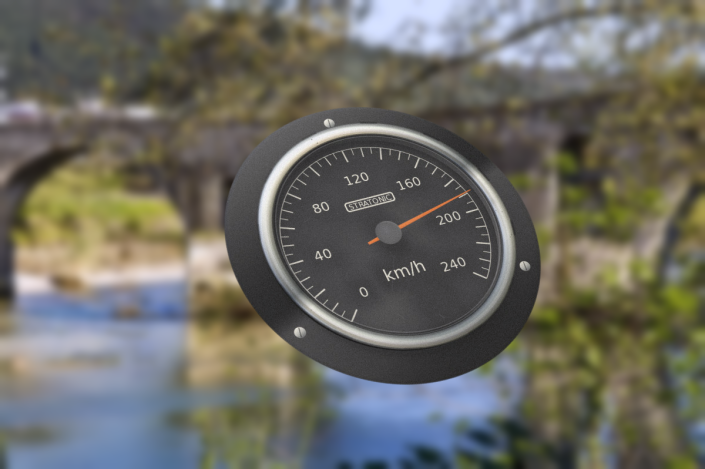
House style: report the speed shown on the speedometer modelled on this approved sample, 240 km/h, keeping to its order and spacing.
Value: 190 km/h
